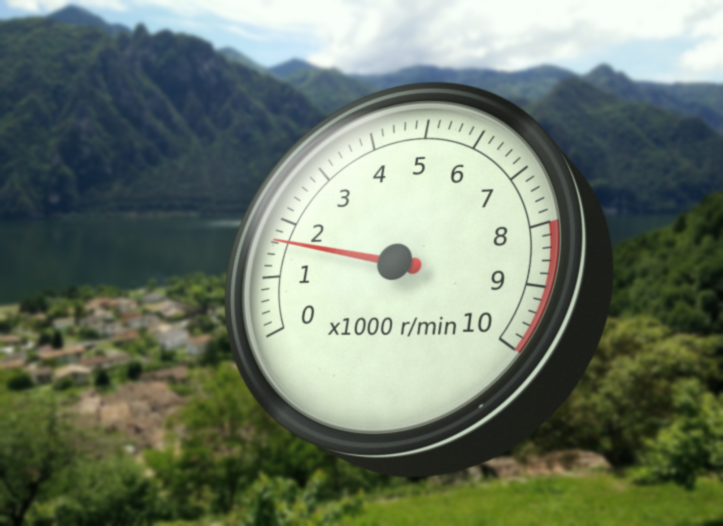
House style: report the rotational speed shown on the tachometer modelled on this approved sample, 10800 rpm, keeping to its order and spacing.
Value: 1600 rpm
